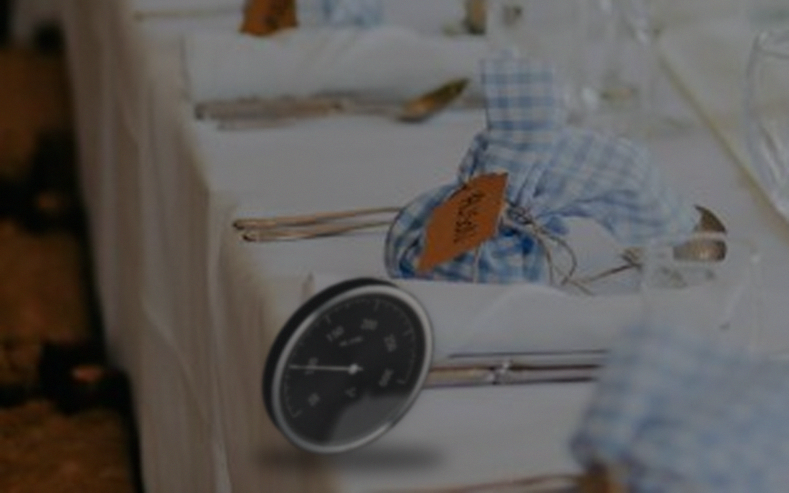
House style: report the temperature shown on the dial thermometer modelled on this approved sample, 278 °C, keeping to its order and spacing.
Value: 100 °C
